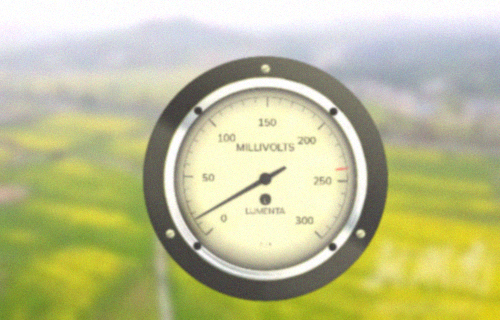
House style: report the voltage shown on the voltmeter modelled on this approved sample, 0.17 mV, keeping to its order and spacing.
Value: 15 mV
